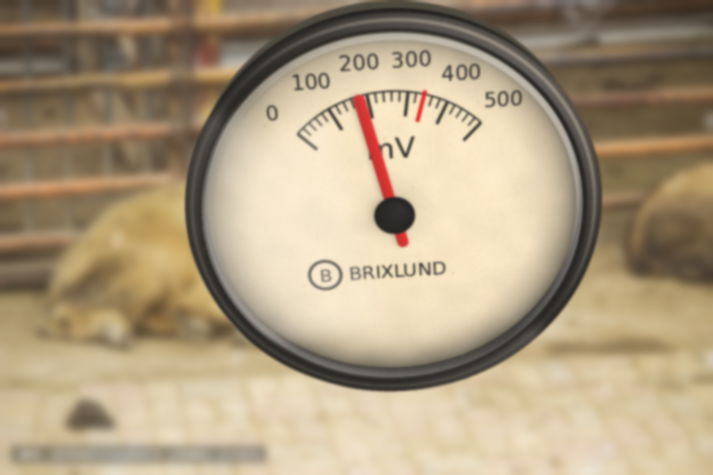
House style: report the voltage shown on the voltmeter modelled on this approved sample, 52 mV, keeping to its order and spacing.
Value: 180 mV
